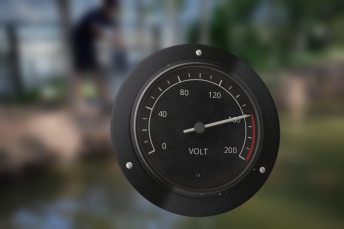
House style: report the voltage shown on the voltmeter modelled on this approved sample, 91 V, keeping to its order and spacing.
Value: 160 V
